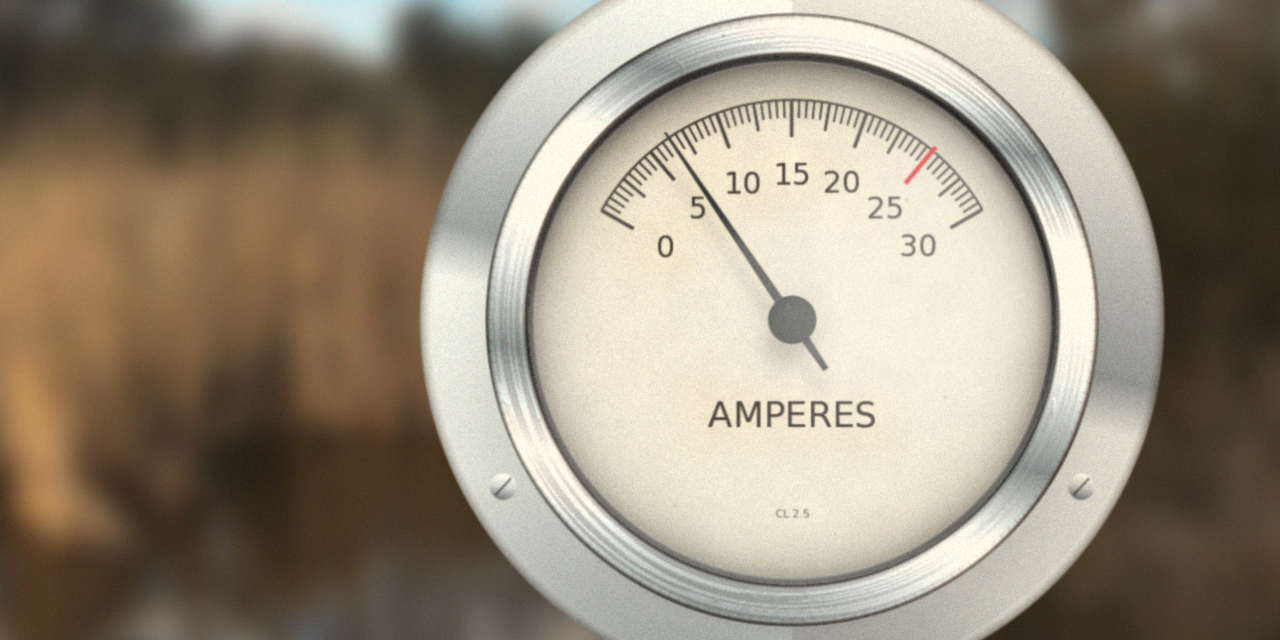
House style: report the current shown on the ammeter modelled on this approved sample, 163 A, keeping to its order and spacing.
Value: 6.5 A
